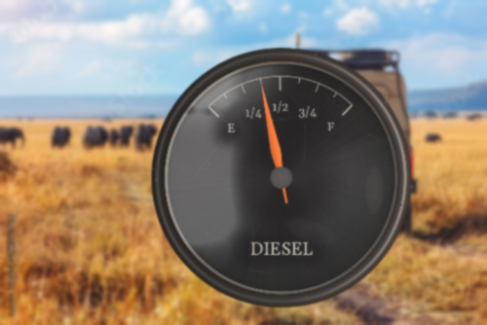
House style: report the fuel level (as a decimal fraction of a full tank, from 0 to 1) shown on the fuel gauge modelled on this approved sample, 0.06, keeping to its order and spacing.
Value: 0.375
